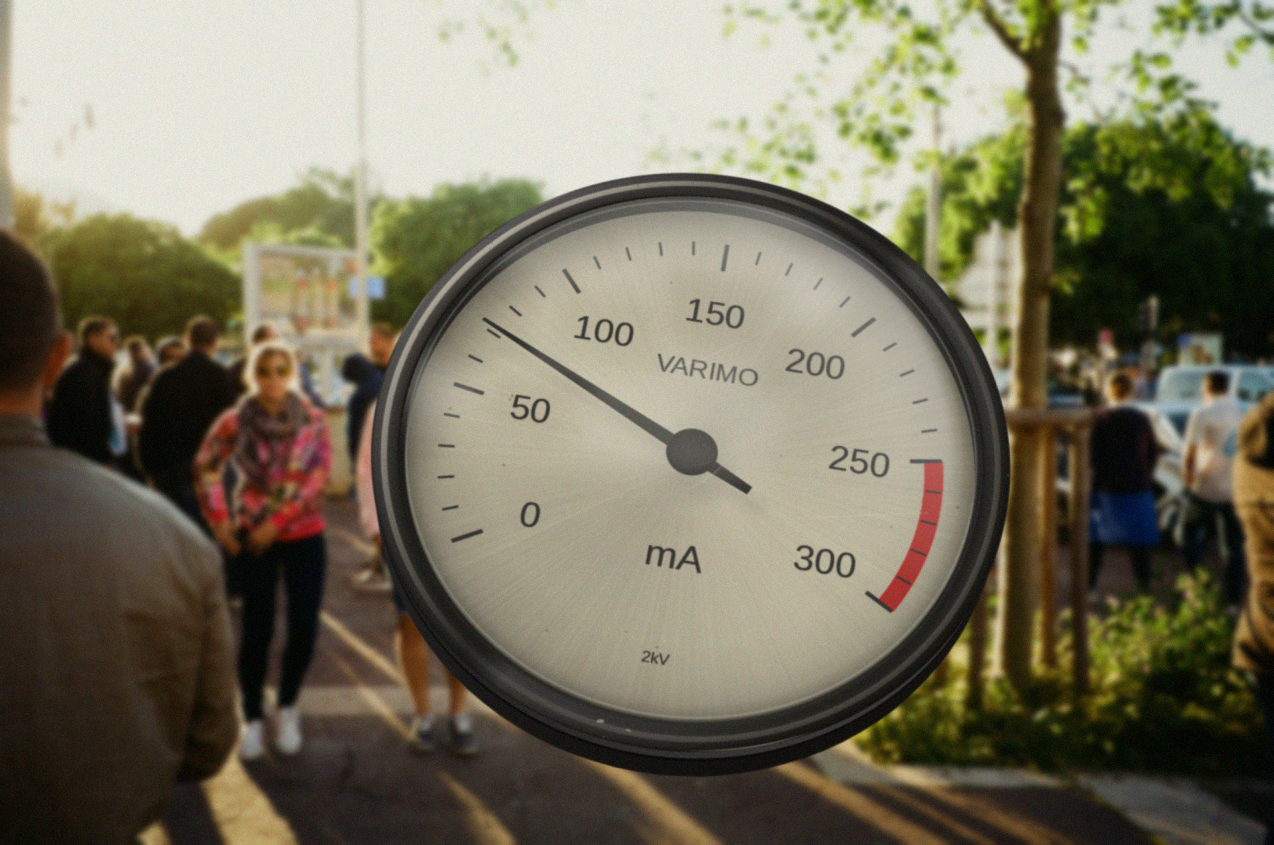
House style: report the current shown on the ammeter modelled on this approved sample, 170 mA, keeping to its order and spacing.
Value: 70 mA
